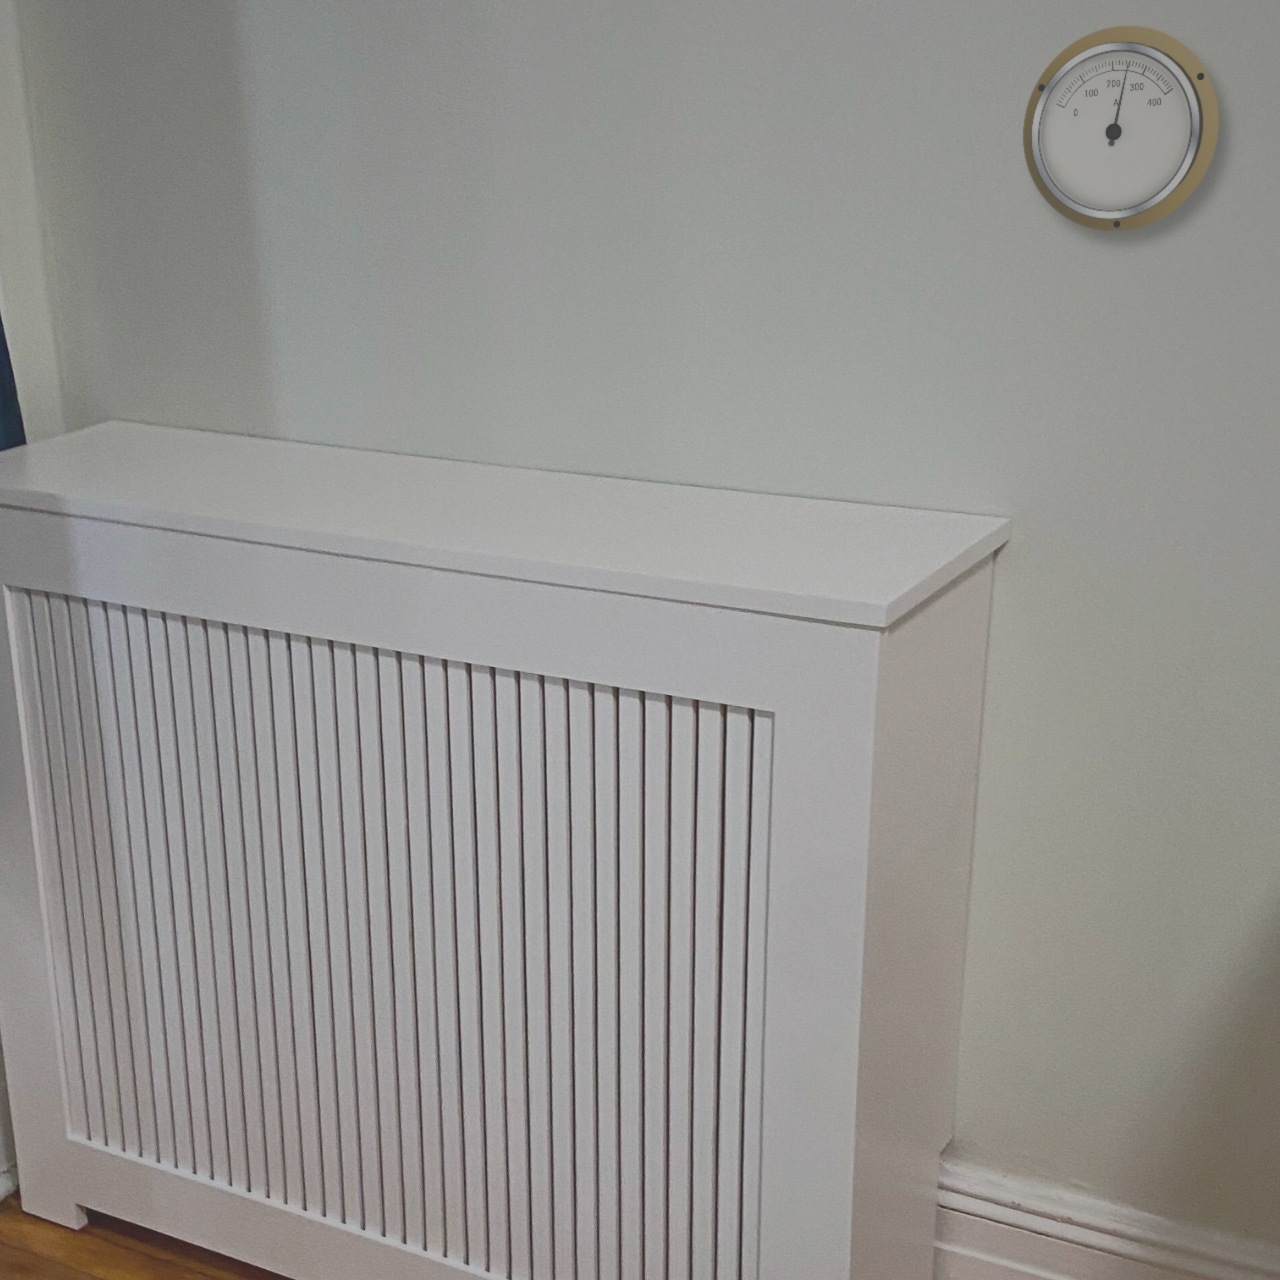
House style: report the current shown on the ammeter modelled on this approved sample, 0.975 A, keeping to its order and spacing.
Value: 250 A
